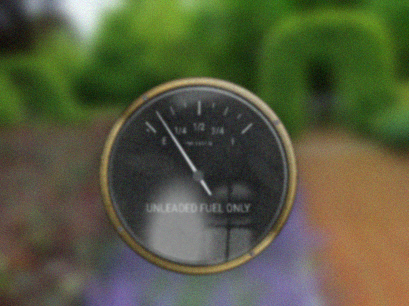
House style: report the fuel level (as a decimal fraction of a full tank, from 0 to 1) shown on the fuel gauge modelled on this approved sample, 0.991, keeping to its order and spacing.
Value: 0.125
